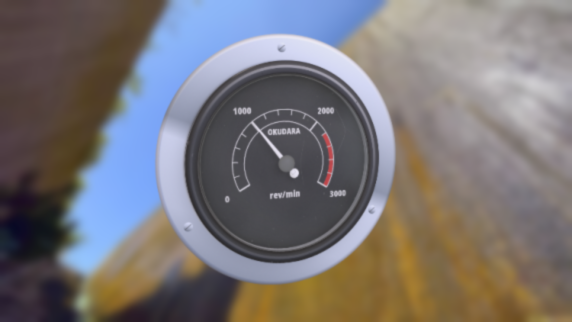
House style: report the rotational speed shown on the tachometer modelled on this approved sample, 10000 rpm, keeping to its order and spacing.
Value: 1000 rpm
